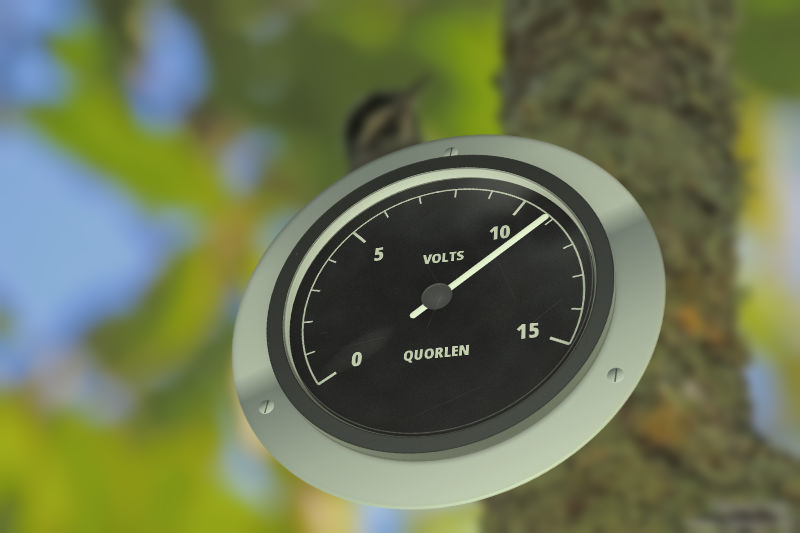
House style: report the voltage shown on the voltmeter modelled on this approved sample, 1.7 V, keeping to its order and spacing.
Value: 11 V
